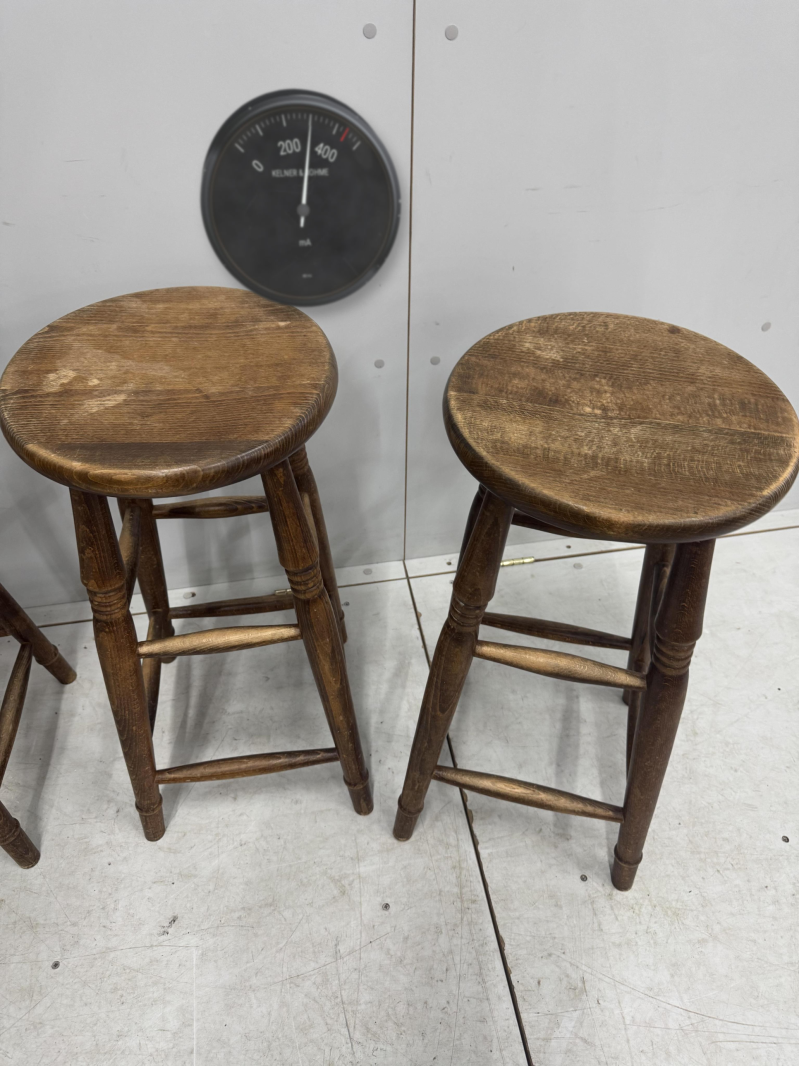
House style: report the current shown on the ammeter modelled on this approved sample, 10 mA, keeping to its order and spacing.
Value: 300 mA
